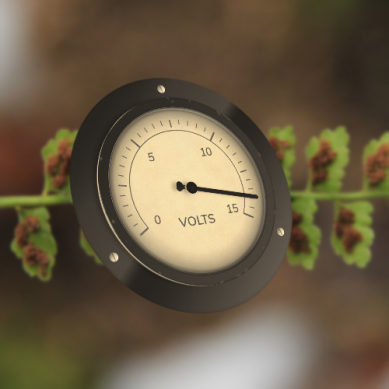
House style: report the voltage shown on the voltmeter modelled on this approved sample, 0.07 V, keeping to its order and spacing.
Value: 14 V
